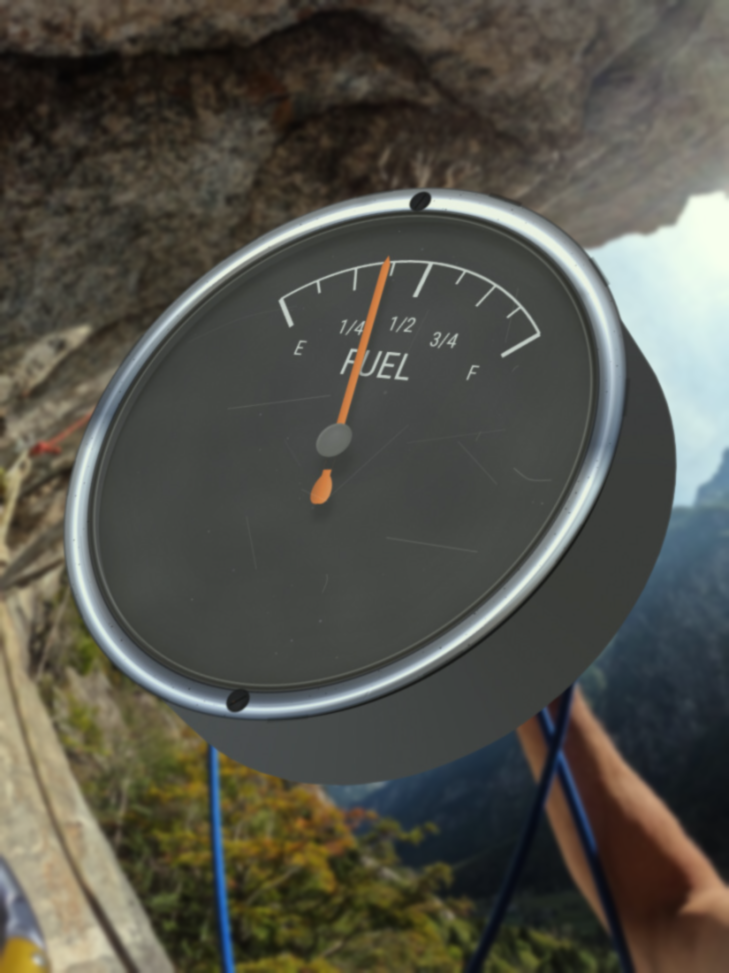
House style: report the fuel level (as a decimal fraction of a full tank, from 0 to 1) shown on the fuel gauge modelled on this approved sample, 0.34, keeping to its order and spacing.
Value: 0.375
